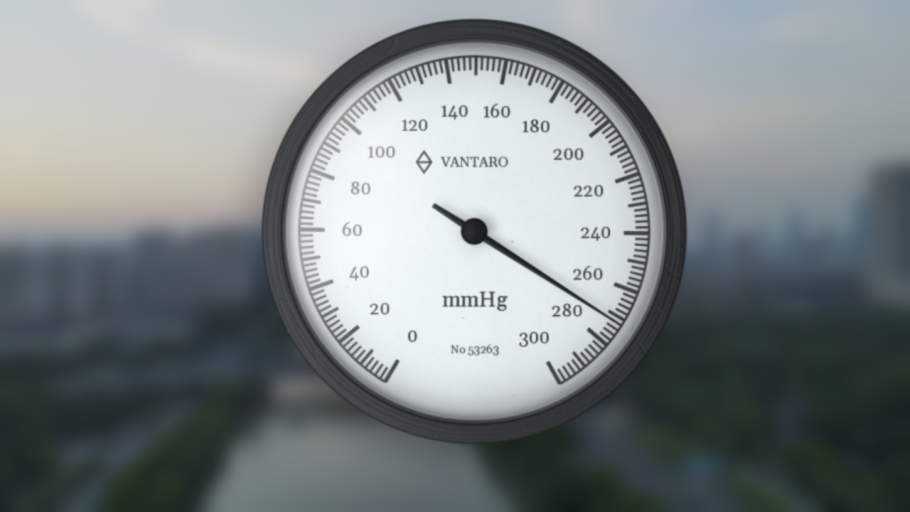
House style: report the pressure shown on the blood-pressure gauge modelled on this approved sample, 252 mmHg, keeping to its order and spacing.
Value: 272 mmHg
